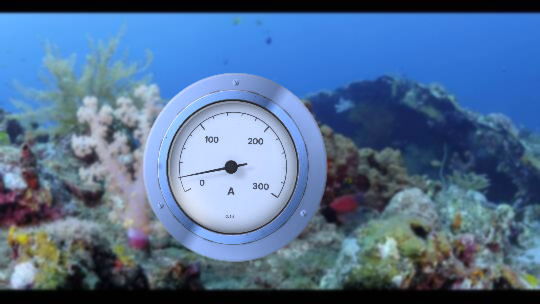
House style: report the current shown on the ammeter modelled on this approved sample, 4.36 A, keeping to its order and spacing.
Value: 20 A
